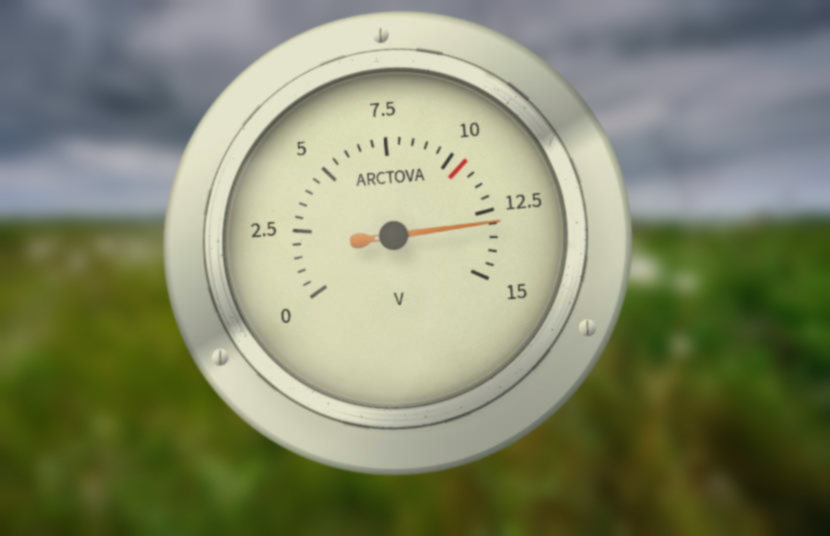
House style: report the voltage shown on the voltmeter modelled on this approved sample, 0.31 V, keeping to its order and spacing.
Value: 13 V
